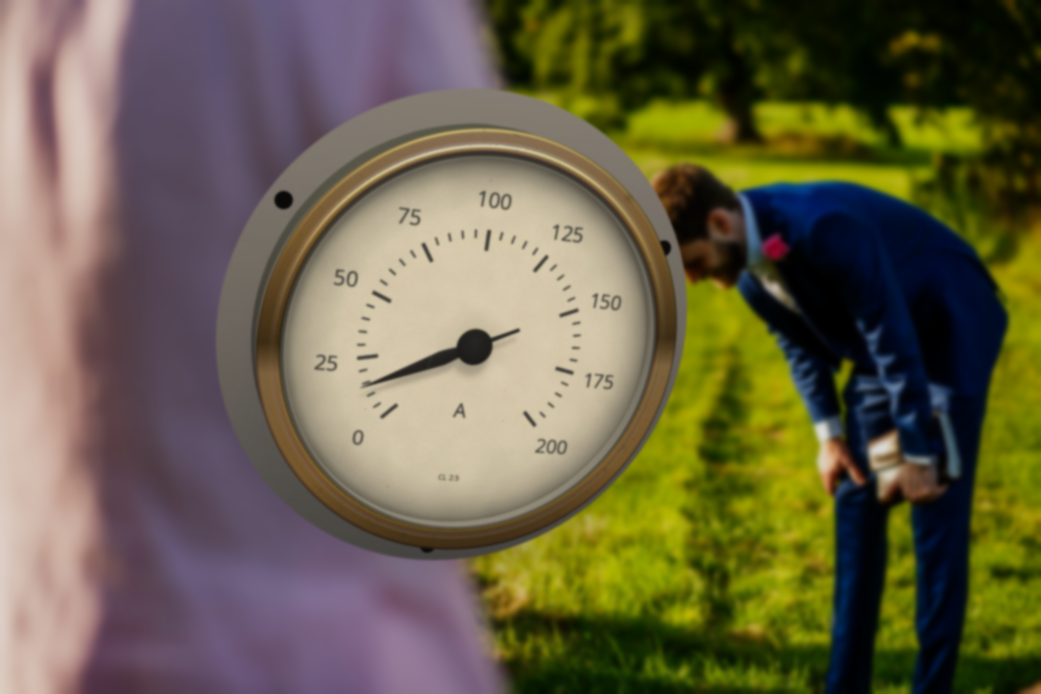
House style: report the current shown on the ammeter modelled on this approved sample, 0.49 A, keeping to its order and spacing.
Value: 15 A
